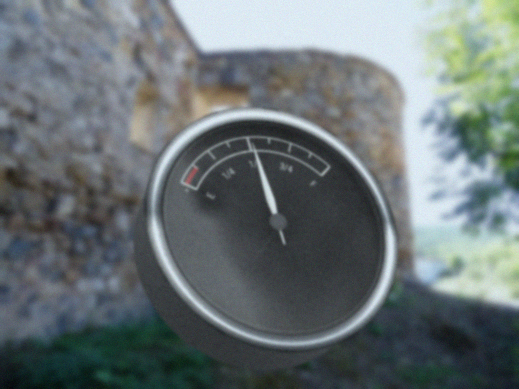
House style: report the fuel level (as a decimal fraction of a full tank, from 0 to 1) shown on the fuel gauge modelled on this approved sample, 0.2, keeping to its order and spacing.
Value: 0.5
